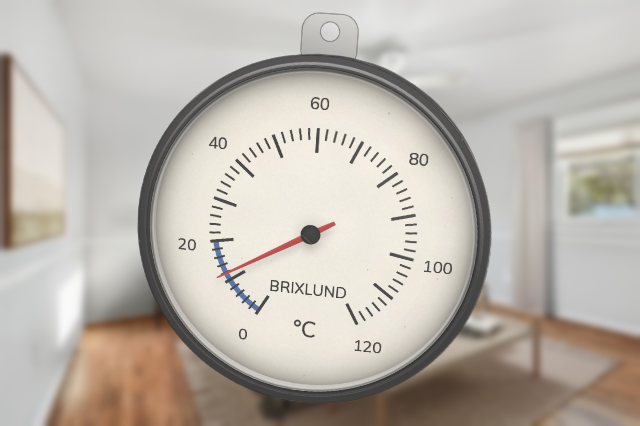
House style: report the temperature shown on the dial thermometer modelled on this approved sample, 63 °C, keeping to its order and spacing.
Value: 12 °C
